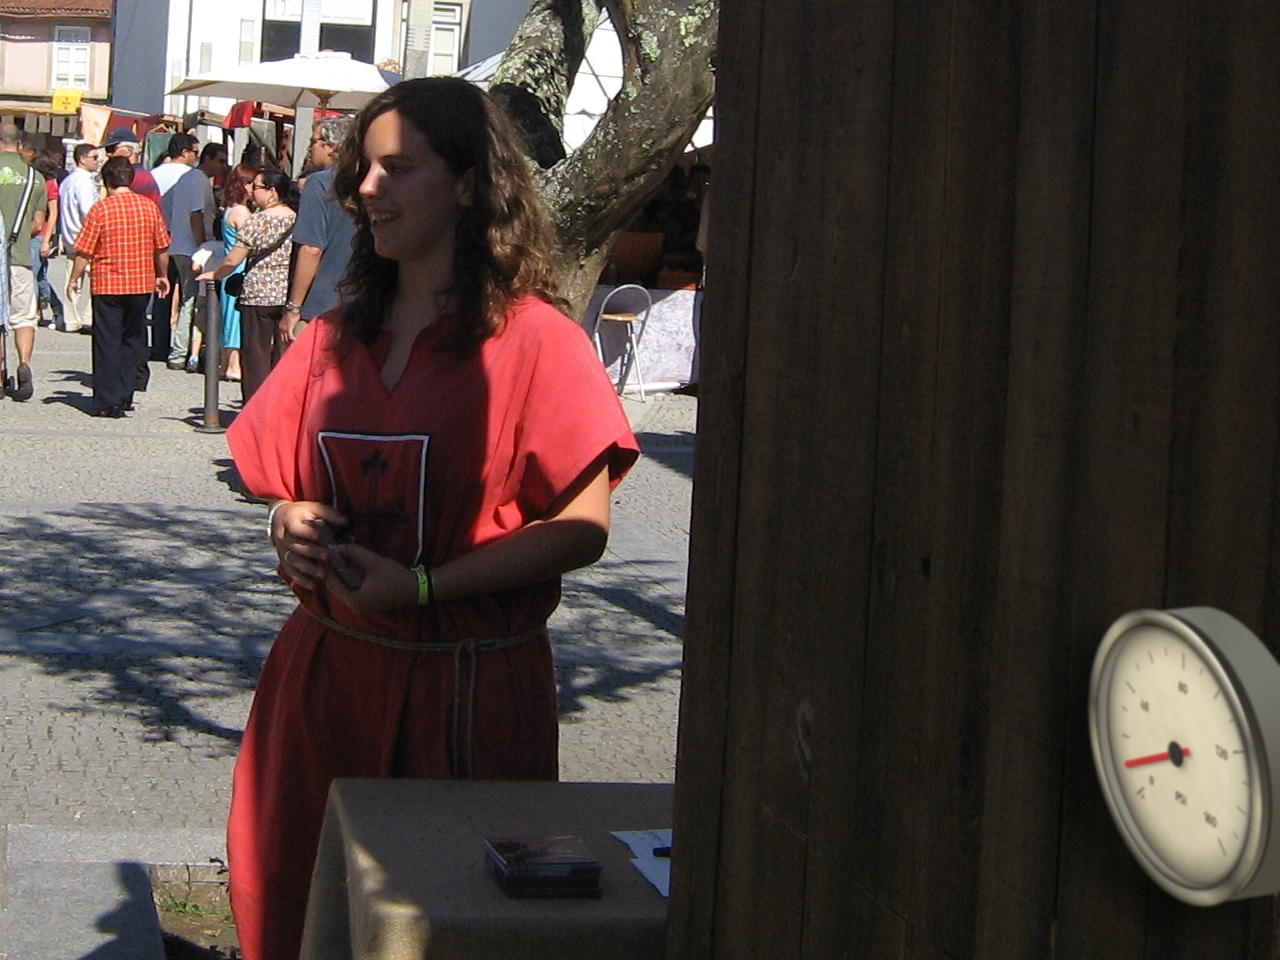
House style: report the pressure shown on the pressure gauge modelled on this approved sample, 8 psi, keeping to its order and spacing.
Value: 10 psi
